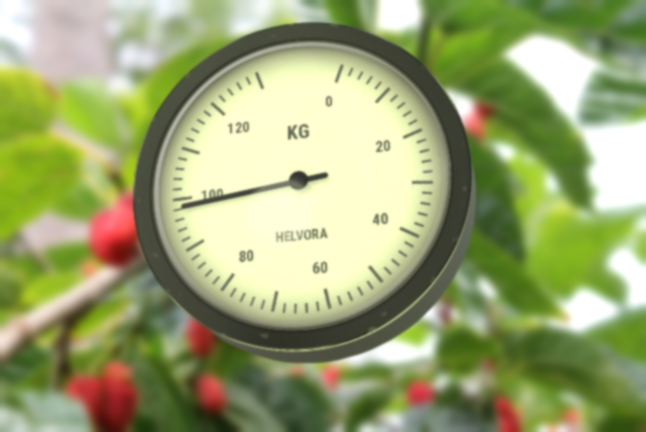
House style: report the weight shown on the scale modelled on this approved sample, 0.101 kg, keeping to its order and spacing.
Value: 98 kg
